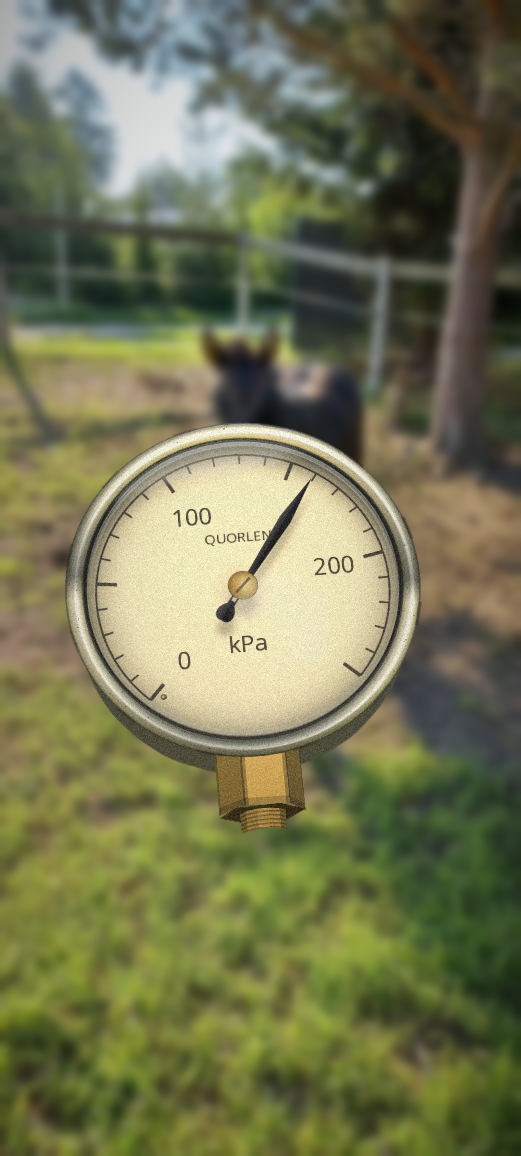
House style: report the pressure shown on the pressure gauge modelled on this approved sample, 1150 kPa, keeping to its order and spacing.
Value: 160 kPa
